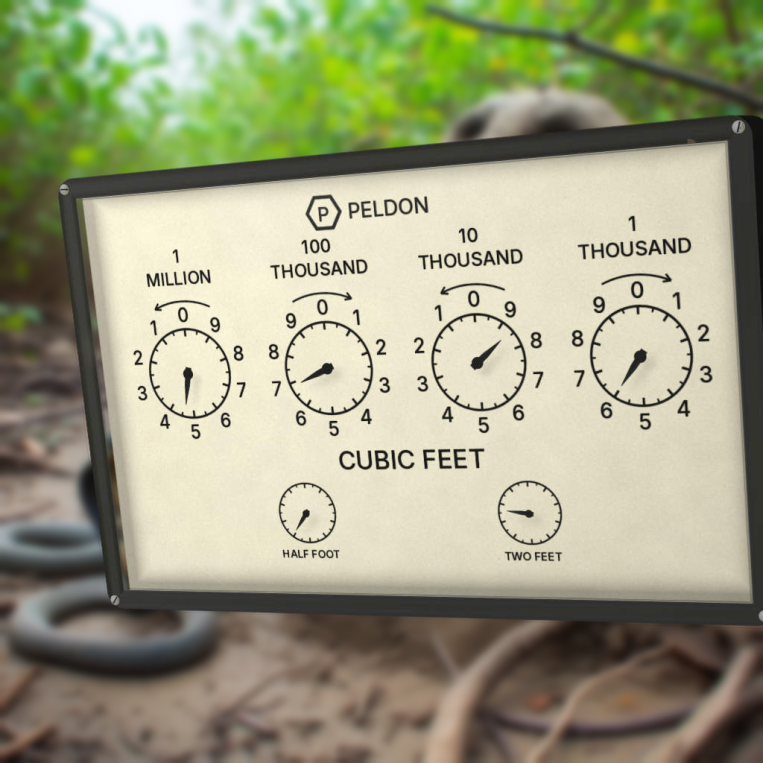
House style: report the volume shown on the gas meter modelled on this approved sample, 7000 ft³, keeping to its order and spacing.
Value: 468600 ft³
